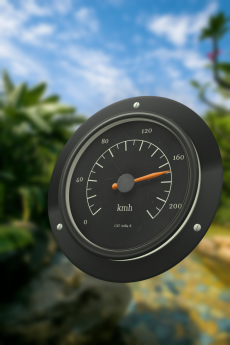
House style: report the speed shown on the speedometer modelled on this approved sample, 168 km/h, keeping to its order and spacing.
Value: 170 km/h
